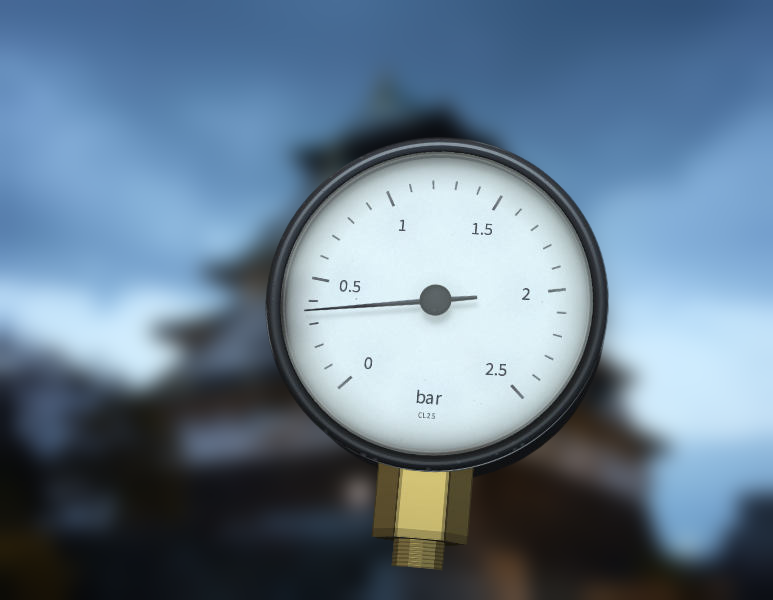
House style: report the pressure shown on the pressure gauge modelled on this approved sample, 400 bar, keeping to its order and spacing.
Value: 0.35 bar
